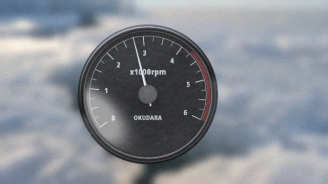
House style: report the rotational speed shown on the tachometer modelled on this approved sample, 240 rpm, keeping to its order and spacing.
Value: 2750 rpm
